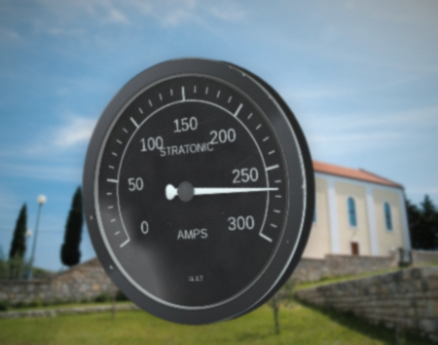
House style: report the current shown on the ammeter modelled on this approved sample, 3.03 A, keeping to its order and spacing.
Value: 265 A
